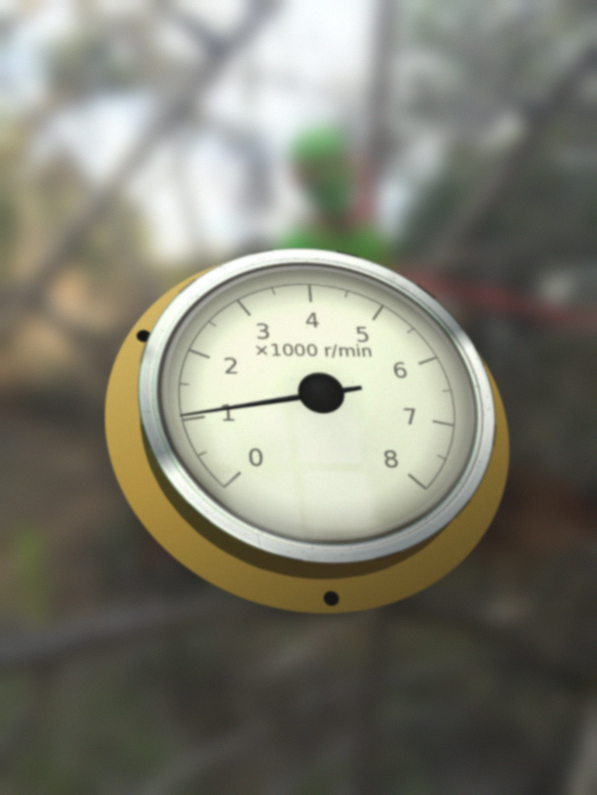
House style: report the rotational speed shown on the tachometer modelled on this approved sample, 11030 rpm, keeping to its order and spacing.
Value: 1000 rpm
